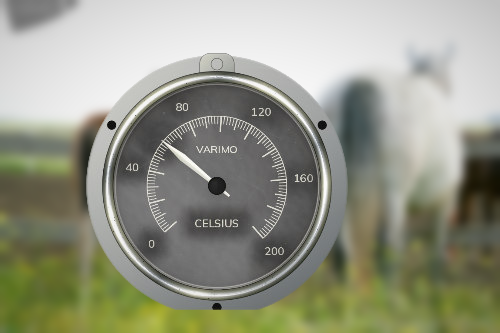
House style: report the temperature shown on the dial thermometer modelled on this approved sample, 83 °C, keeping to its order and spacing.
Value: 60 °C
